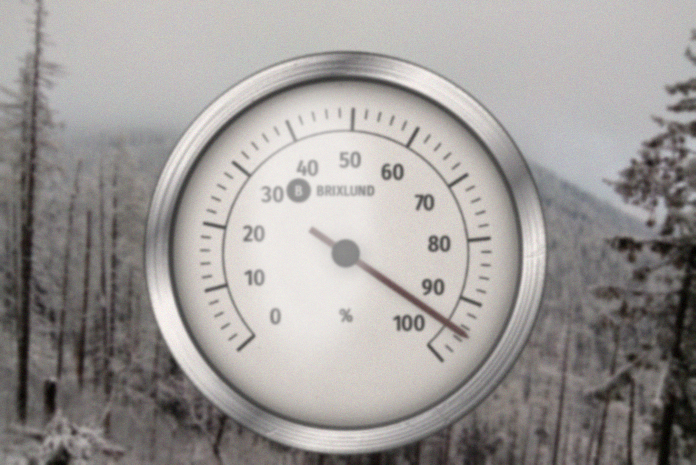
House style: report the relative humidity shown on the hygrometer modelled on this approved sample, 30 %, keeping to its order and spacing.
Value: 95 %
